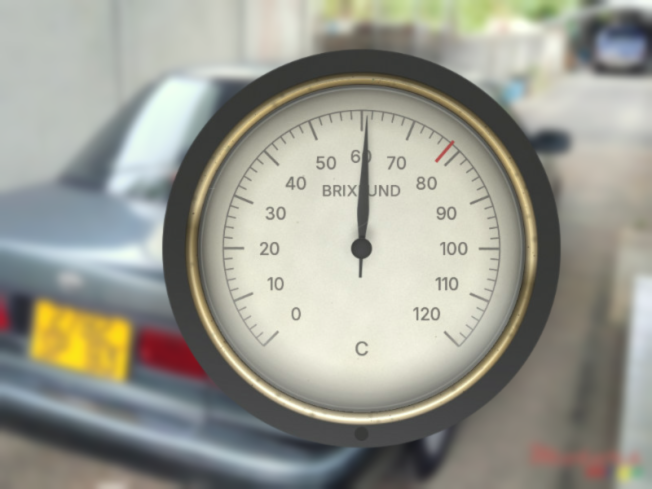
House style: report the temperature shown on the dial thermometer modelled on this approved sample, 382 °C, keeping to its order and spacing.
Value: 61 °C
